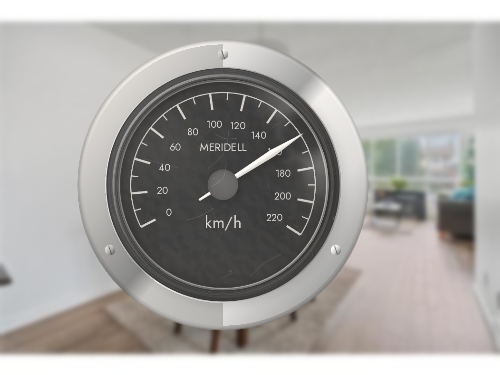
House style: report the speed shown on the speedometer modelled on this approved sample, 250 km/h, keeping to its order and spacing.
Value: 160 km/h
